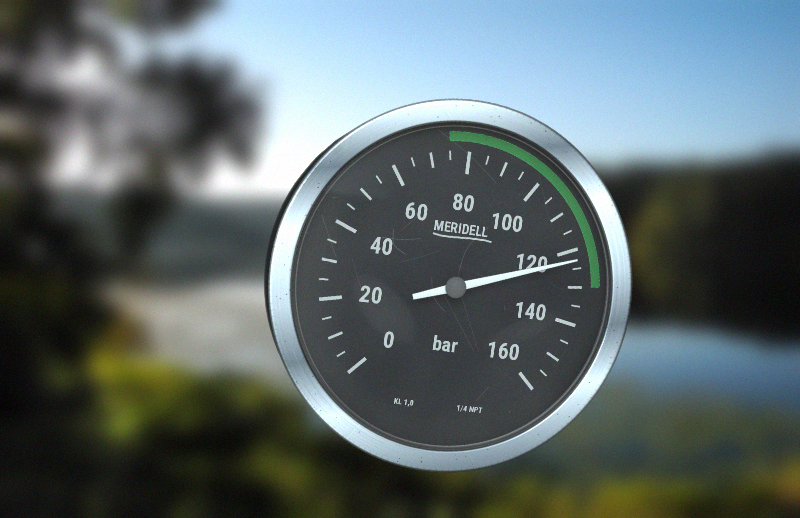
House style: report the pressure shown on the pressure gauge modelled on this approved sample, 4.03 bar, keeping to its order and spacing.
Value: 122.5 bar
